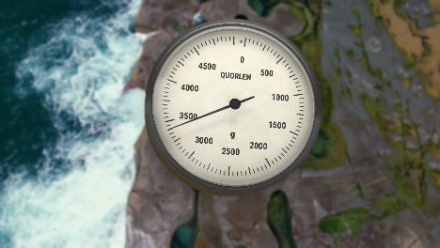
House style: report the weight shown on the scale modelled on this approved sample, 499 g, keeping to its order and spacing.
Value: 3400 g
